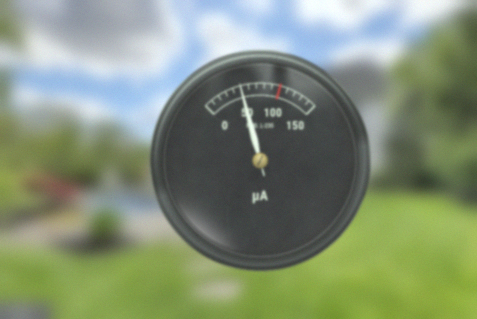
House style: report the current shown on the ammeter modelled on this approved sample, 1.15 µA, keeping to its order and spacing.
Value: 50 µA
